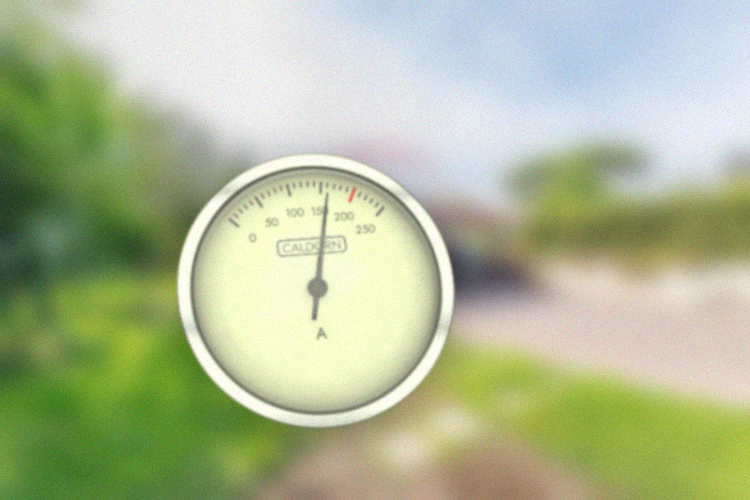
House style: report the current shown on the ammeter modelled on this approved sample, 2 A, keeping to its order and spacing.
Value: 160 A
